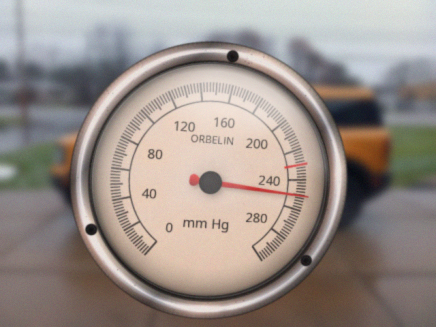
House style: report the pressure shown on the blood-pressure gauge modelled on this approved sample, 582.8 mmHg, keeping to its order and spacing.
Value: 250 mmHg
